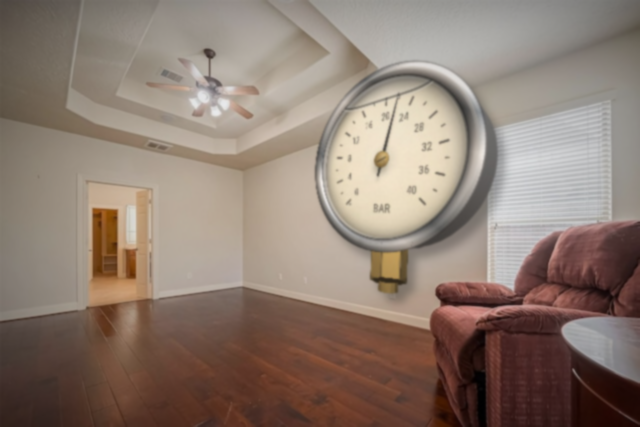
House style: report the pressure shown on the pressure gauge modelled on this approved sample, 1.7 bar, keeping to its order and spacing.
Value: 22 bar
